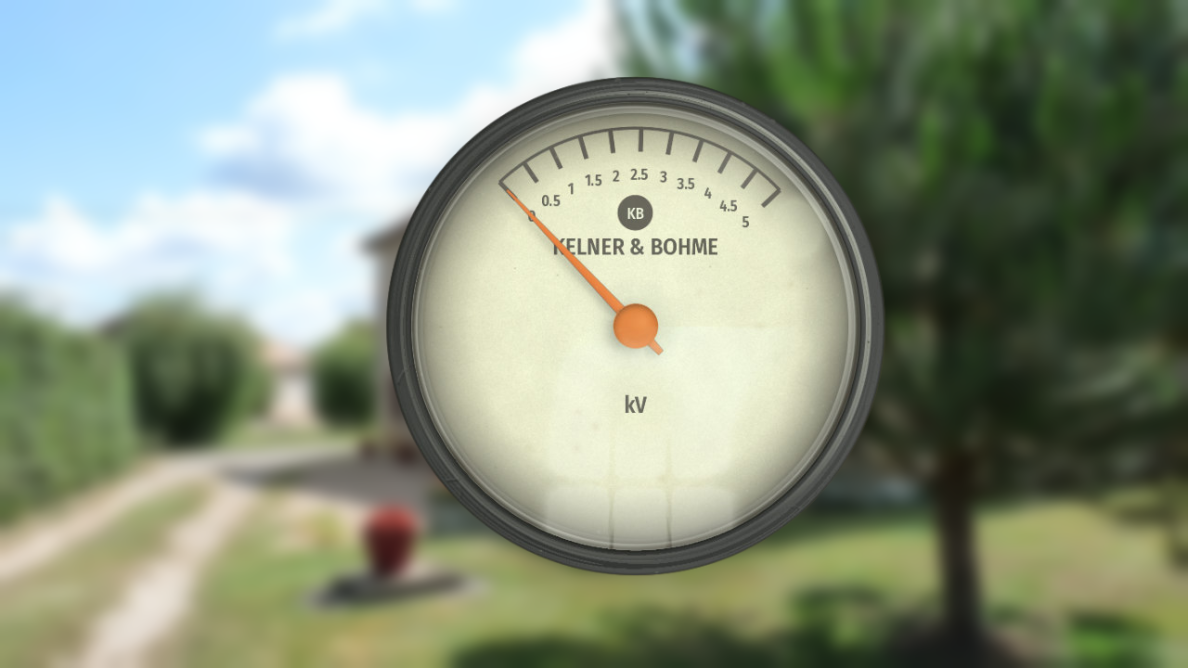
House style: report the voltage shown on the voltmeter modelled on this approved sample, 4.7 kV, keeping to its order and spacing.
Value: 0 kV
